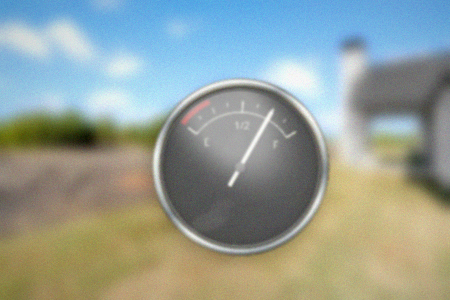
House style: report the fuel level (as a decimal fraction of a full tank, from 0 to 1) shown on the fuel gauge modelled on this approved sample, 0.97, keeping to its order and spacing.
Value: 0.75
